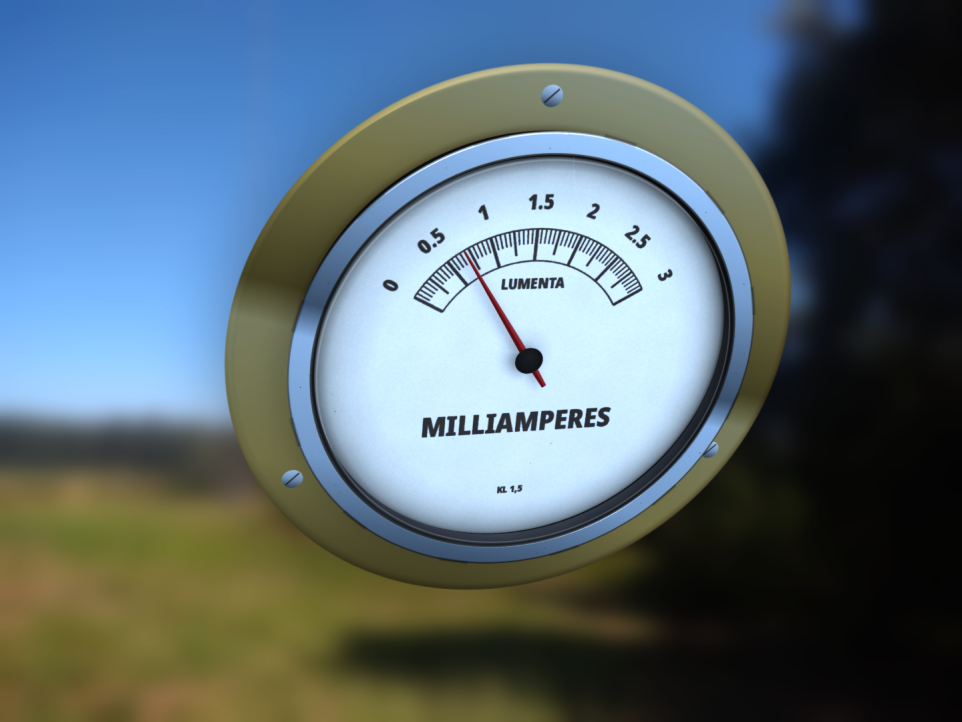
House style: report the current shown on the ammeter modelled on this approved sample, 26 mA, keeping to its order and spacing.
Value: 0.7 mA
